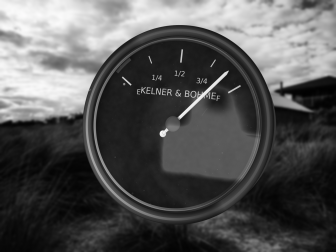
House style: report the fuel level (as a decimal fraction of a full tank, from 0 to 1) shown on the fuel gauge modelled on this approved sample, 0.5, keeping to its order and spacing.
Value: 0.875
